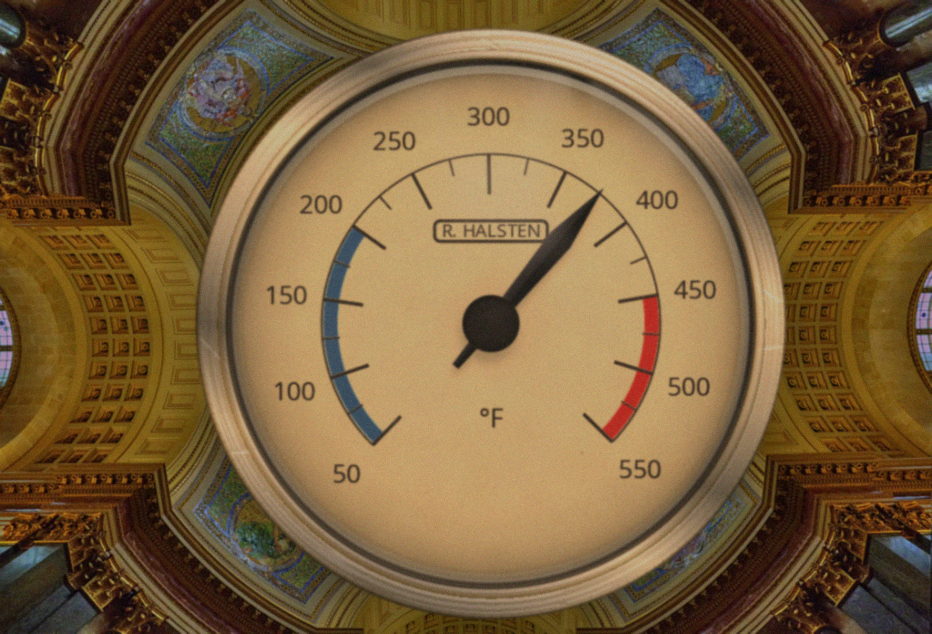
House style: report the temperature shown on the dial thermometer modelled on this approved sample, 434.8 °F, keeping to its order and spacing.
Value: 375 °F
